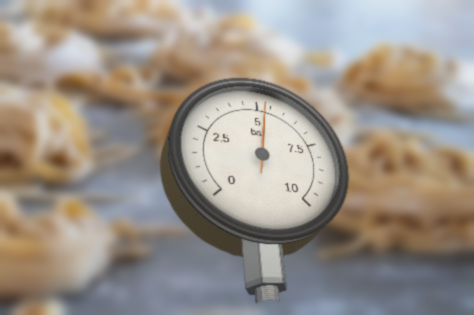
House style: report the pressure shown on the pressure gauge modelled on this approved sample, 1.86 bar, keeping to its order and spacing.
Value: 5.25 bar
